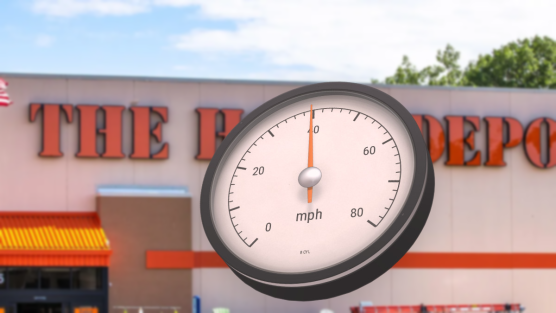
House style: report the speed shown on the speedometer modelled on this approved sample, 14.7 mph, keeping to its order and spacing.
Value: 40 mph
